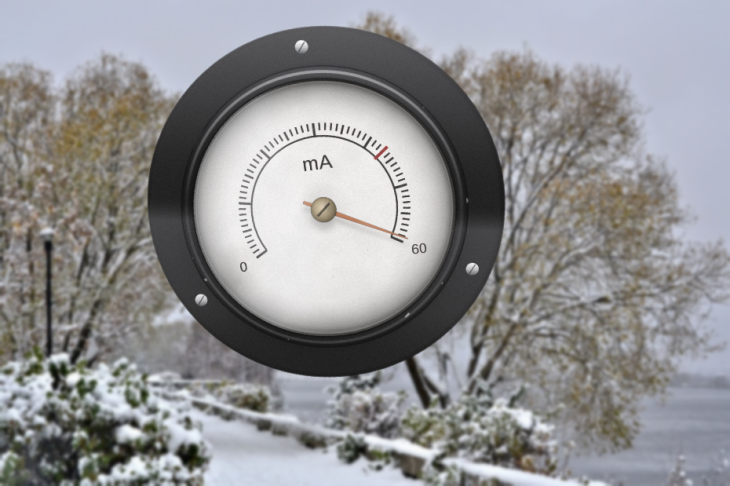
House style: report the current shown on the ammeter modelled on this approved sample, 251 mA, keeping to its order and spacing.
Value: 59 mA
